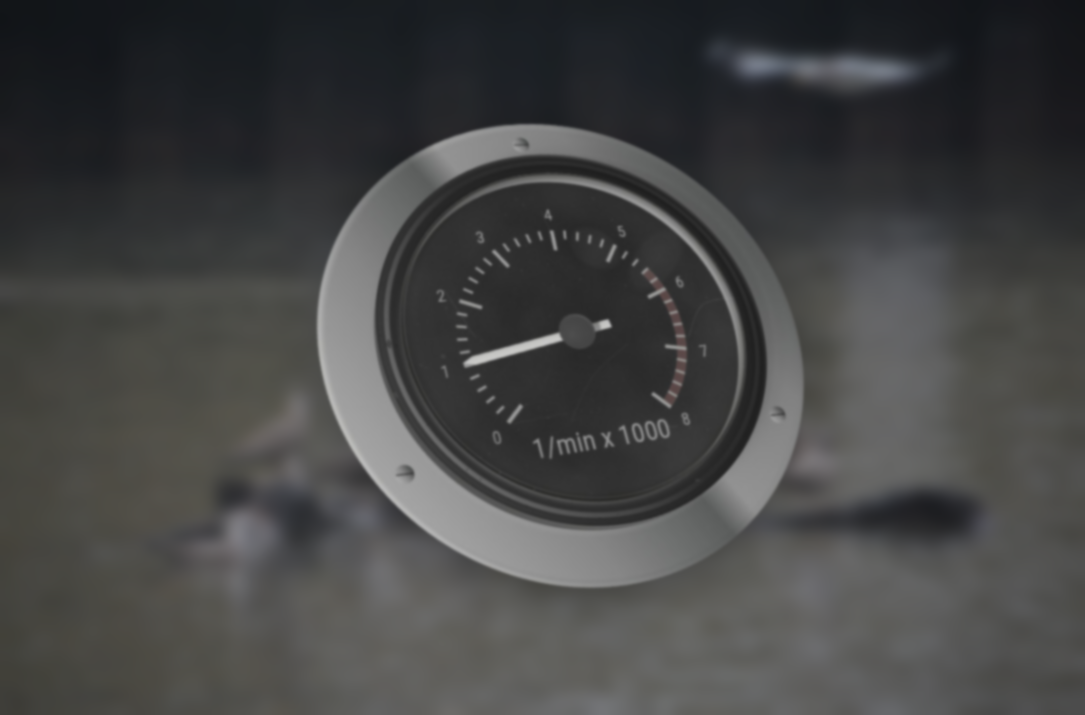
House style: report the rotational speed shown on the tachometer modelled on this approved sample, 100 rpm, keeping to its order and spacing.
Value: 1000 rpm
